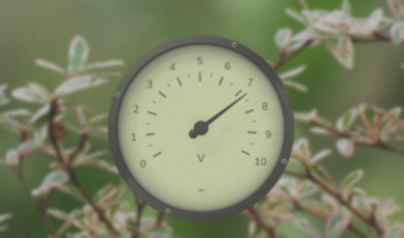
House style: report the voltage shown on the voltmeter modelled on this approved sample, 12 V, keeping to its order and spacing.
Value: 7.25 V
